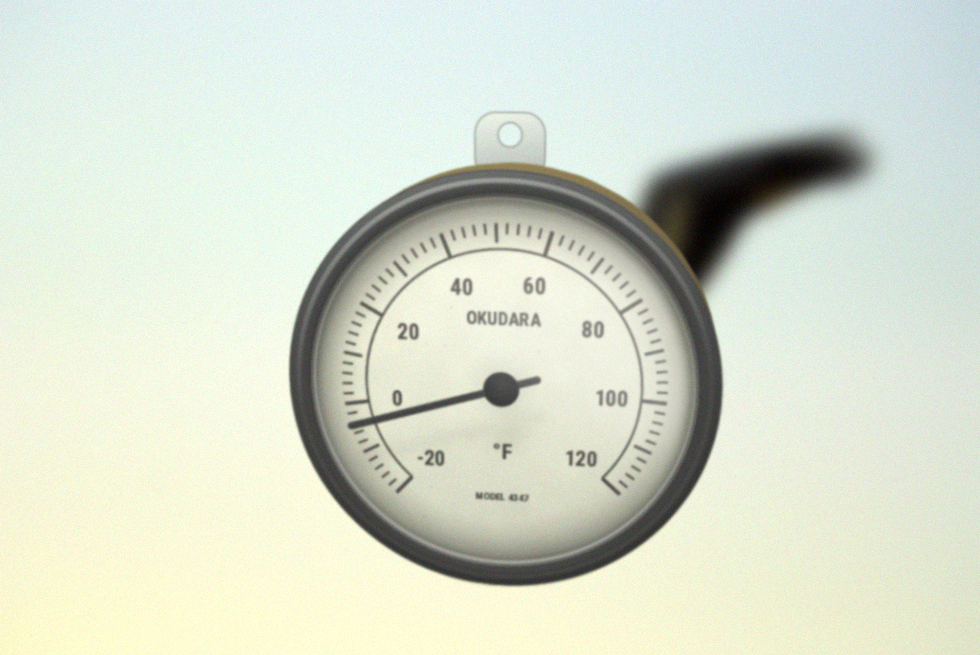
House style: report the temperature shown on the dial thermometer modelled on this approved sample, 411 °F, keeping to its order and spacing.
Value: -4 °F
